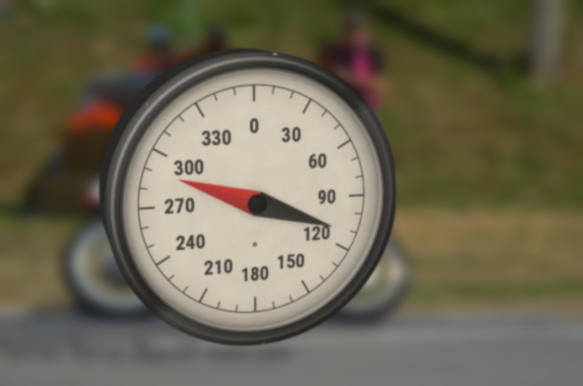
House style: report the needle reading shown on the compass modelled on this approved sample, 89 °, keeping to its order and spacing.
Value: 290 °
